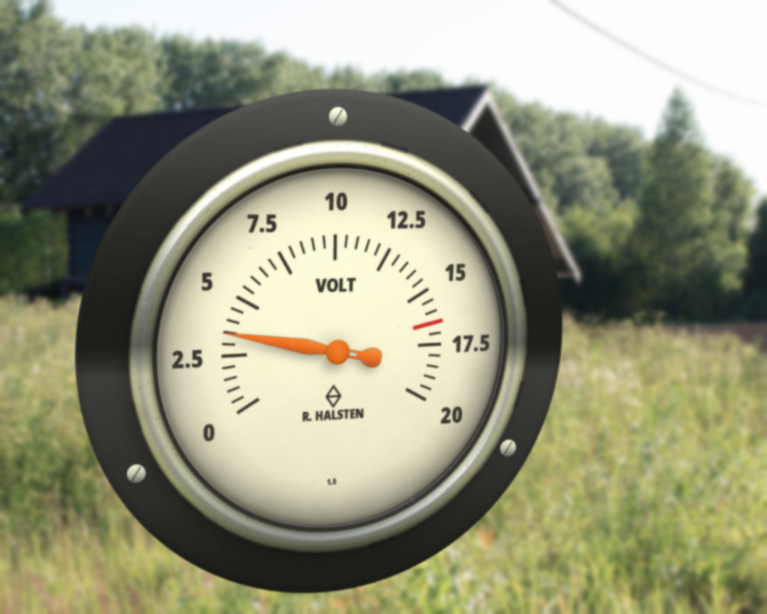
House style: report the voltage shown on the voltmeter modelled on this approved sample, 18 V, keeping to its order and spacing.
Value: 3.5 V
